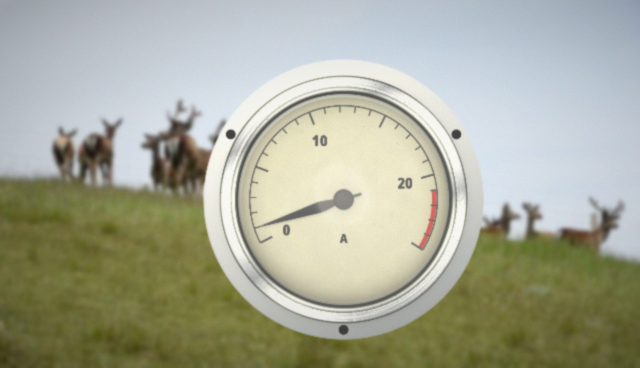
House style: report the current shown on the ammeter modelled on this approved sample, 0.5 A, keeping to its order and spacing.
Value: 1 A
